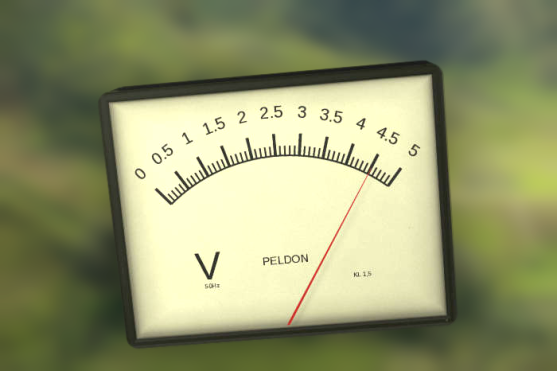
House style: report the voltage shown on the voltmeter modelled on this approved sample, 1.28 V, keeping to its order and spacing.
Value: 4.5 V
